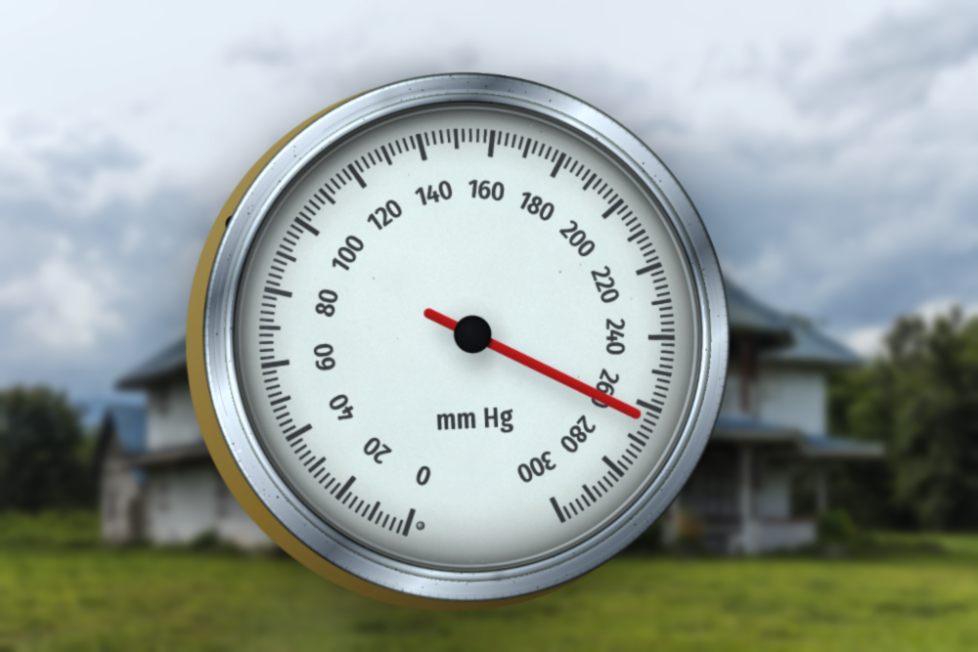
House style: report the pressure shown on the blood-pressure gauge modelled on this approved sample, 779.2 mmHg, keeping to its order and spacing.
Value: 264 mmHg
